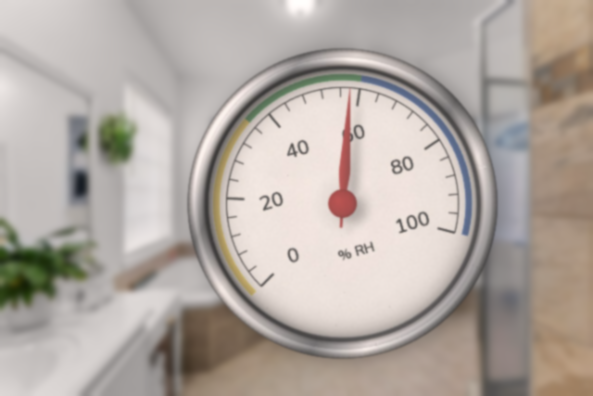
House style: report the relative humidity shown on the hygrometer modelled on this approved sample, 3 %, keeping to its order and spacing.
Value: 58 %
